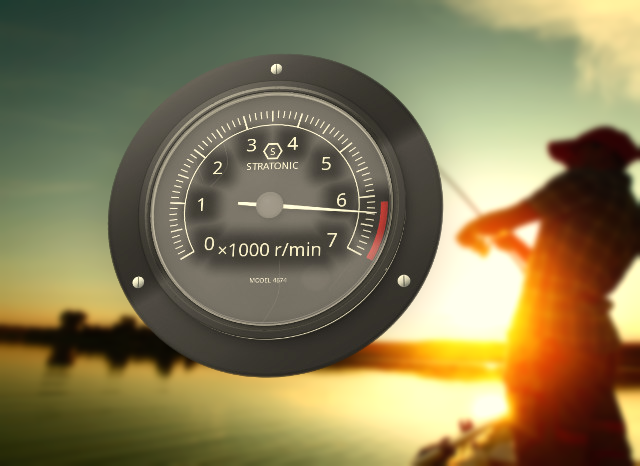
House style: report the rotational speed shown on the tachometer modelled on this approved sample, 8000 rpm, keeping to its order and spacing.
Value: 6300 rpm
